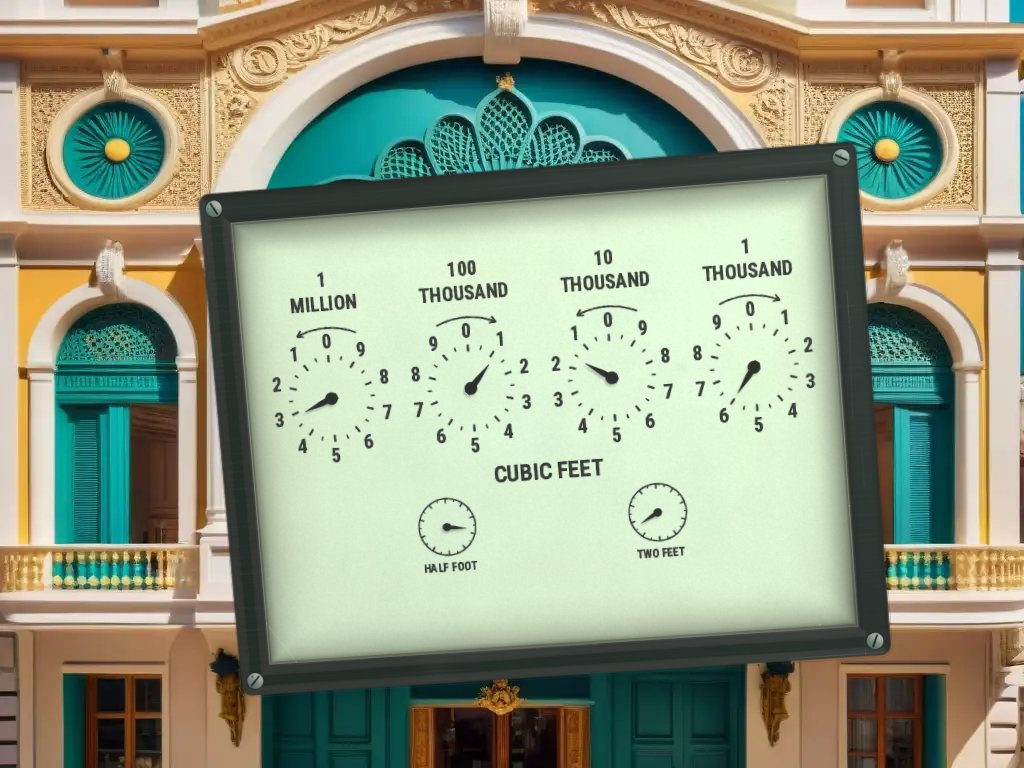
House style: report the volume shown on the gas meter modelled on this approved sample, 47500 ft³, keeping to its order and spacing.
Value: 311600 ft³
